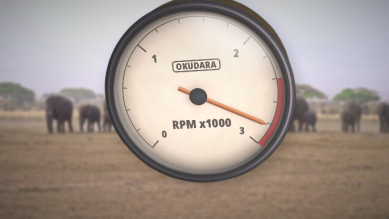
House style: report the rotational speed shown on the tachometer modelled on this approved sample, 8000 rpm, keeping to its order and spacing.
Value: 2800 rpm
